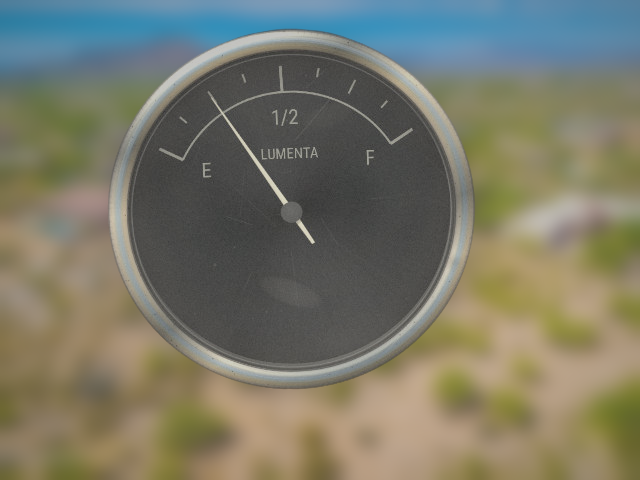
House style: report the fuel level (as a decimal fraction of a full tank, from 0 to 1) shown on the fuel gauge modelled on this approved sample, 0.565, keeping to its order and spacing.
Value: 0.25
